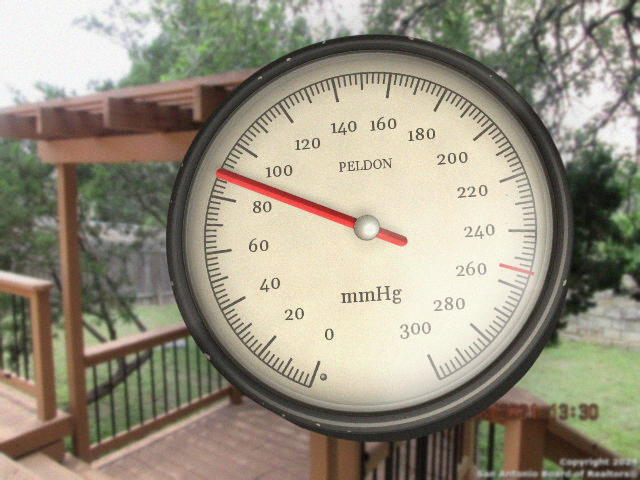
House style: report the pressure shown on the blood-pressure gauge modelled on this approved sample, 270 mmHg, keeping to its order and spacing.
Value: 88 mmHg
